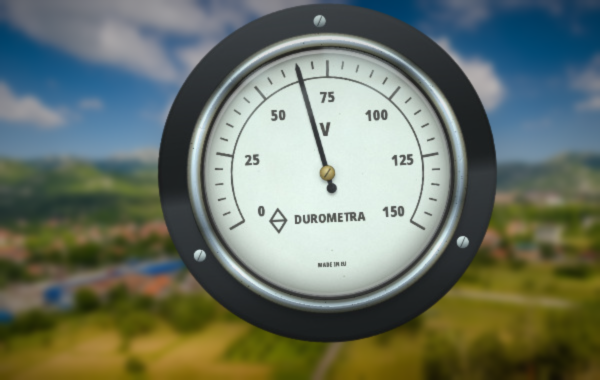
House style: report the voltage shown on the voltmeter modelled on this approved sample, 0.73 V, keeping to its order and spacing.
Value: 65 V
